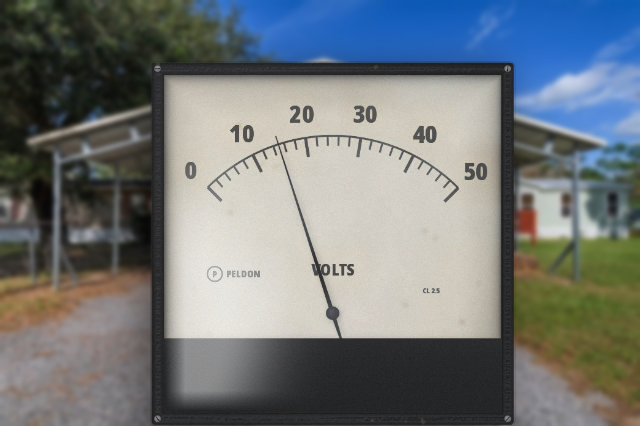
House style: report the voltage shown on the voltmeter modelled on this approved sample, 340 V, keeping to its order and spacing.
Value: 15 V
